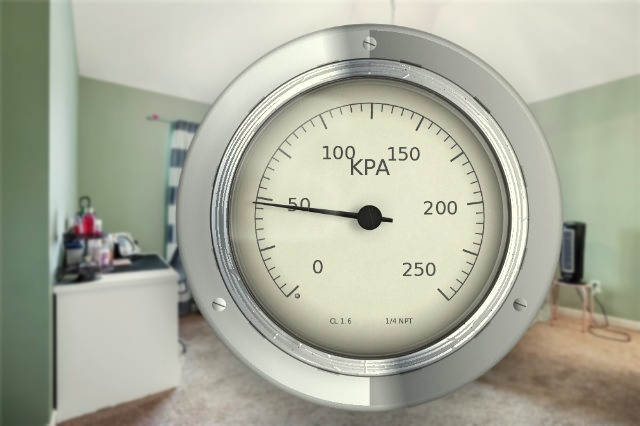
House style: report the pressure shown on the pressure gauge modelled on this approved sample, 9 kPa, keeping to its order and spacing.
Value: 47.5 kPa
